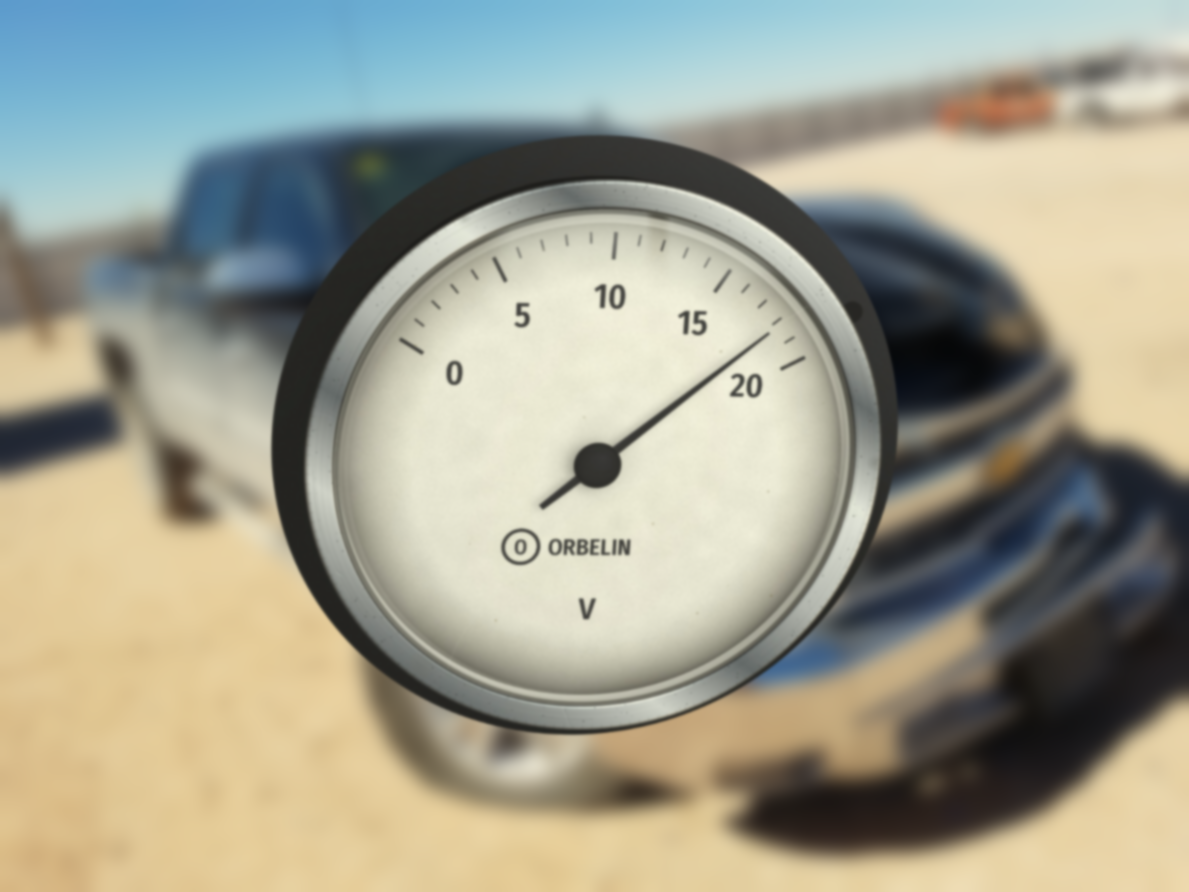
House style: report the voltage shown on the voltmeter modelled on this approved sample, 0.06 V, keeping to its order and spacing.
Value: 18 V
